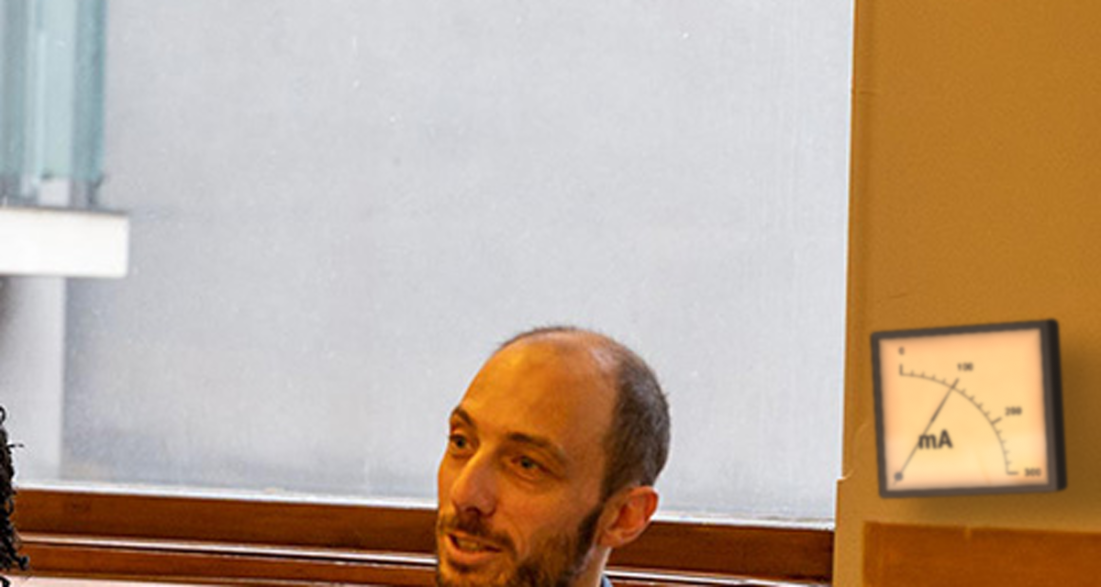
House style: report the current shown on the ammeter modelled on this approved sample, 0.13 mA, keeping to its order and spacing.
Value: 100 mA
